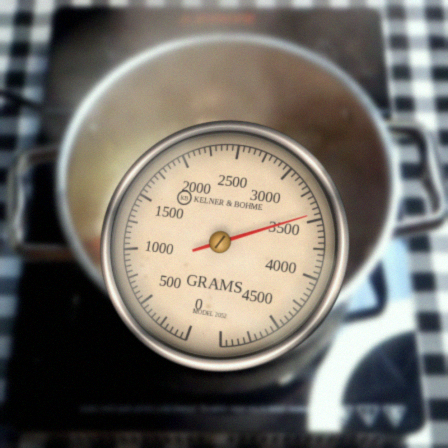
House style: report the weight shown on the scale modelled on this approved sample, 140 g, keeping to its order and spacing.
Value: 3450 g
